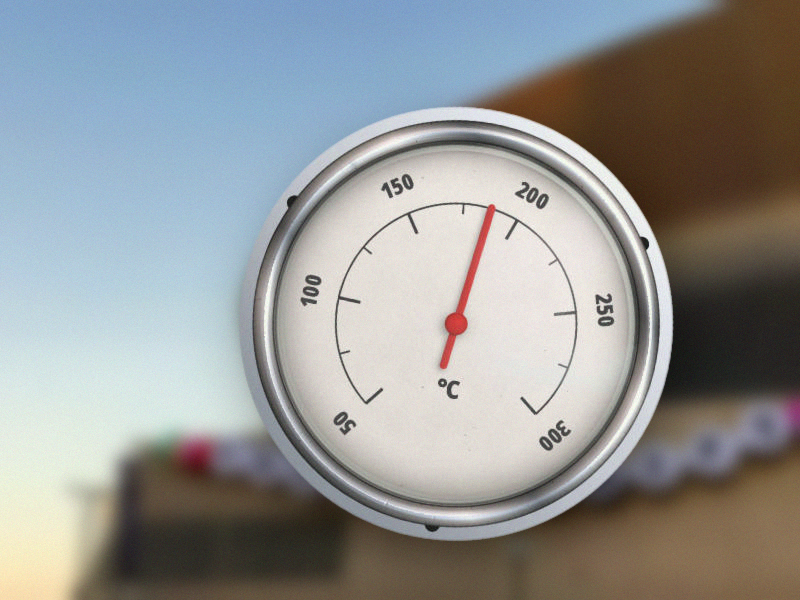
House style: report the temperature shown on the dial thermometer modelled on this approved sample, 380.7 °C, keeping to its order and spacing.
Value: 187.5 °C
